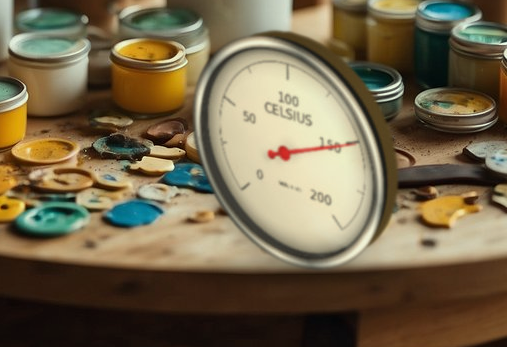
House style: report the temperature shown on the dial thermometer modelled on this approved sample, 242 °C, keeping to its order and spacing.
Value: 150 °C
